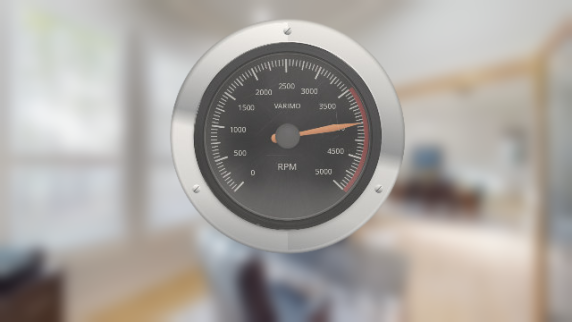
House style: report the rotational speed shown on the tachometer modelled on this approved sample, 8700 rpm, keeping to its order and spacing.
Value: 4000 rpm
